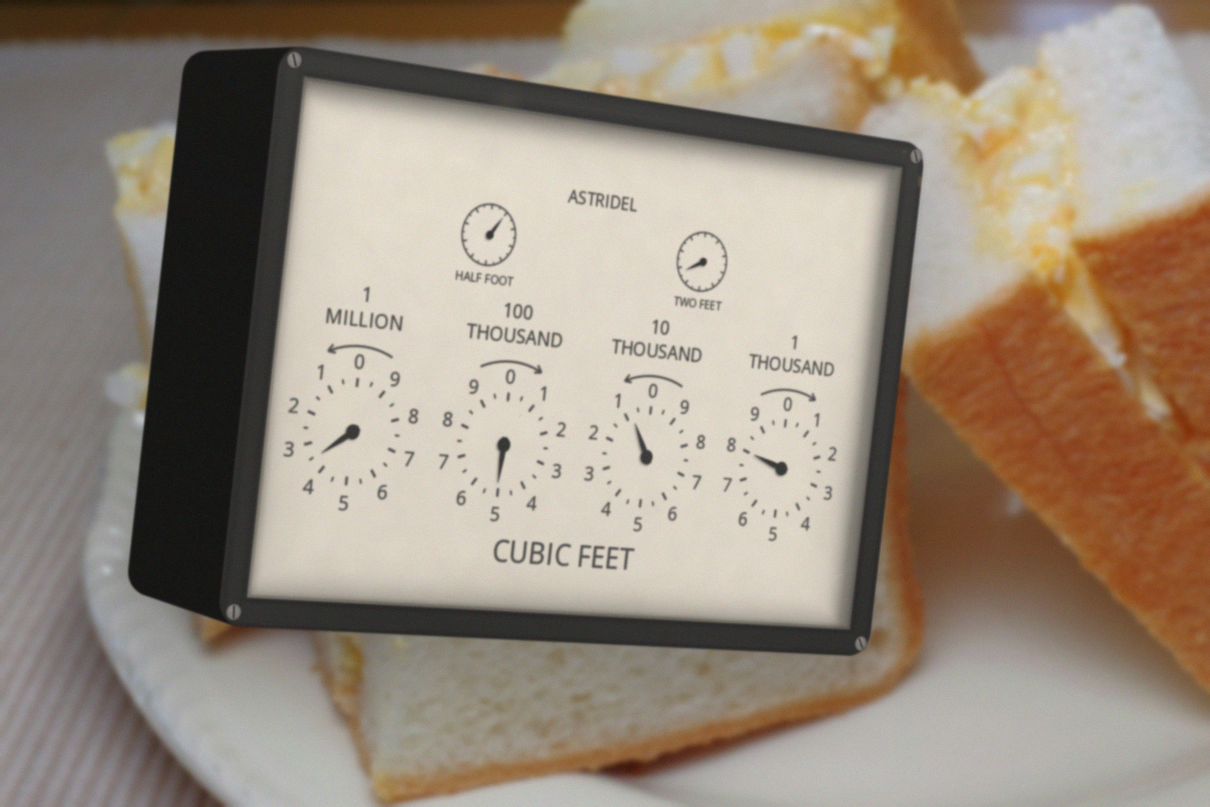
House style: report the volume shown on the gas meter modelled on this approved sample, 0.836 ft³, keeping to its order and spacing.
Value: 350800 ft³
